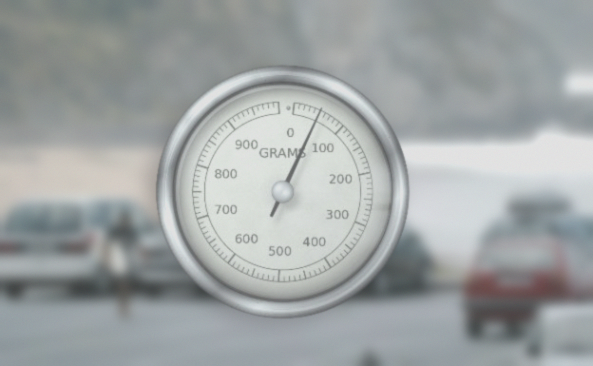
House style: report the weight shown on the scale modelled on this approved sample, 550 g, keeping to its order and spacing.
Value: 50 g
